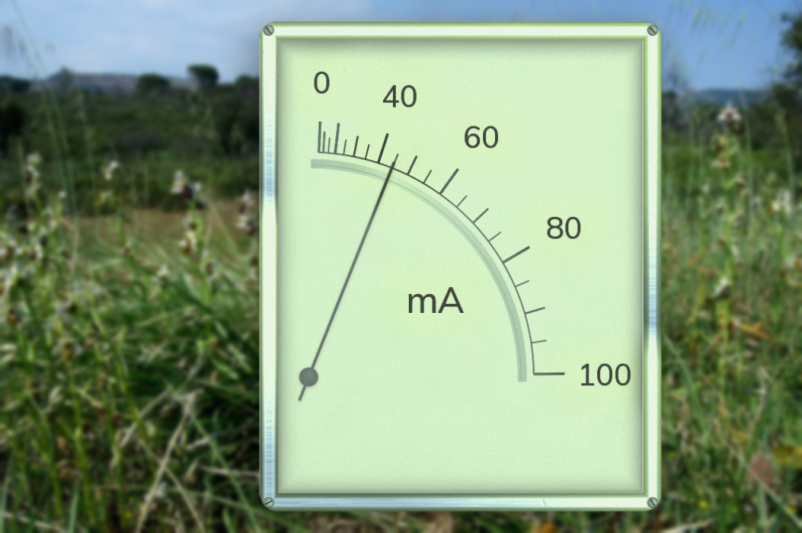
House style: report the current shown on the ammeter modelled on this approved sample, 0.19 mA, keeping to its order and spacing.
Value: 45 mA
